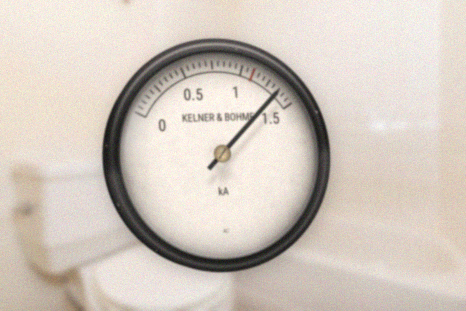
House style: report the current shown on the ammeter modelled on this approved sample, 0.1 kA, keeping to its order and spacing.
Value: 1.35 kA
